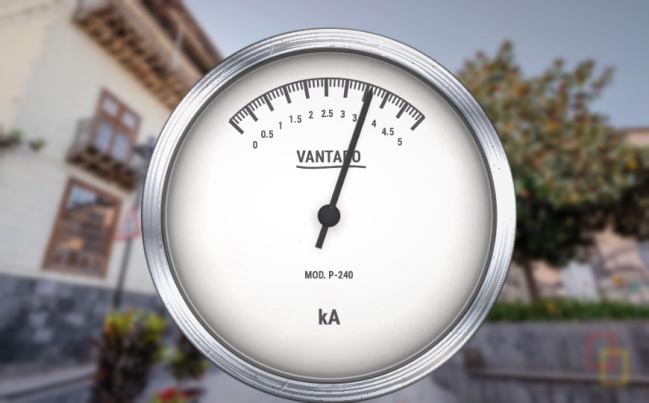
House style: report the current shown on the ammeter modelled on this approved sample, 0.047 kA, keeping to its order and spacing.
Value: 3.6 kA
